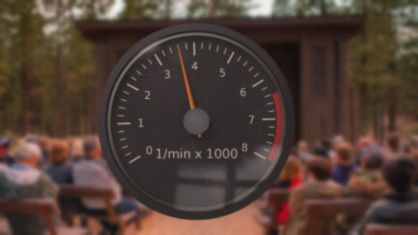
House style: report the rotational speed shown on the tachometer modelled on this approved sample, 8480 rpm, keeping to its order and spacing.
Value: 3600 rpm
